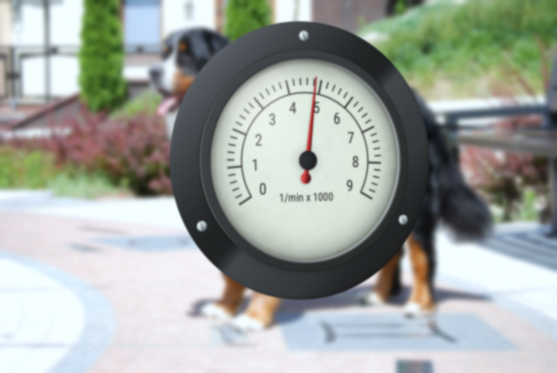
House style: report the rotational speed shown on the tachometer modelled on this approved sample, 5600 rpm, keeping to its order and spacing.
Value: 4800 rpm
